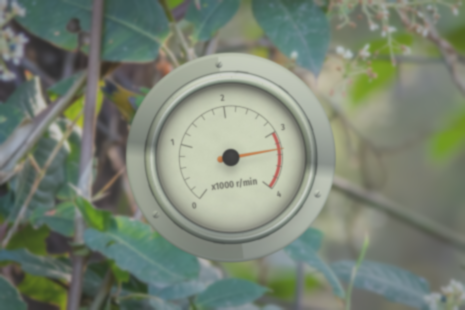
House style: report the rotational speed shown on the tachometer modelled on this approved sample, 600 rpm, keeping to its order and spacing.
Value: 3300 rpm
